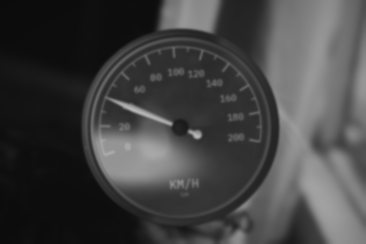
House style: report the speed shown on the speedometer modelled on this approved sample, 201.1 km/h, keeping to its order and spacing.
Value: 40 km/h
